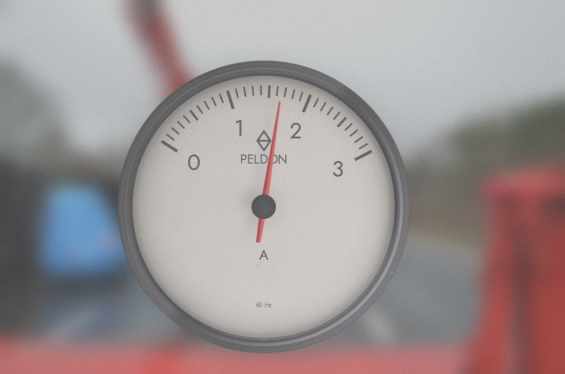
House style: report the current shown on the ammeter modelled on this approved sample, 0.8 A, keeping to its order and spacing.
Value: 1.65 A
